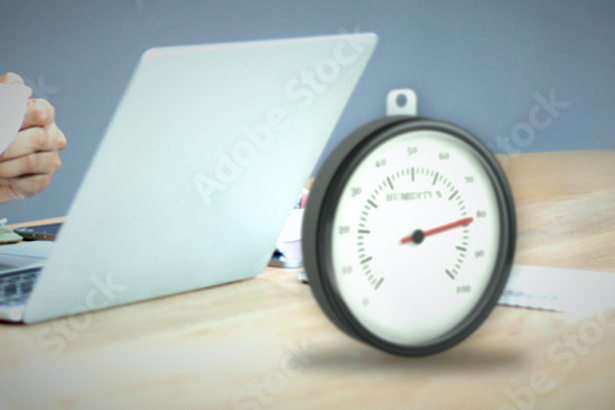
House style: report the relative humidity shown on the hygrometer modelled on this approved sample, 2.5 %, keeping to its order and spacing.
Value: 80 %
